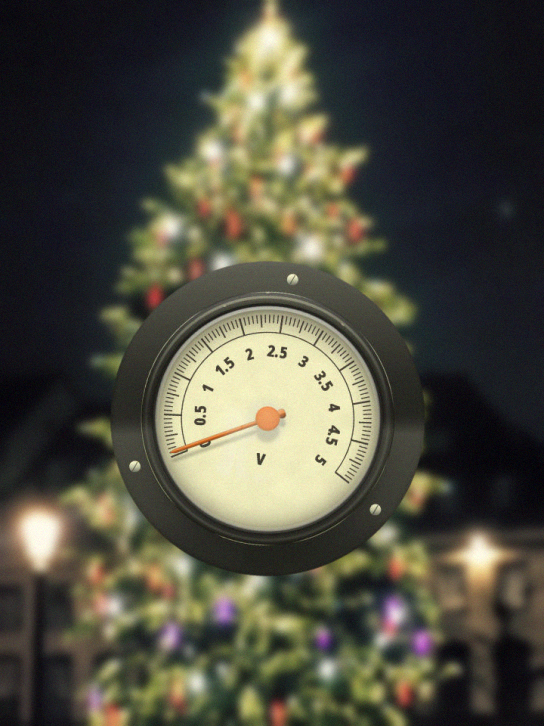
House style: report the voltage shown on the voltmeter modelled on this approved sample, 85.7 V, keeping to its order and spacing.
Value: 0.05 V
